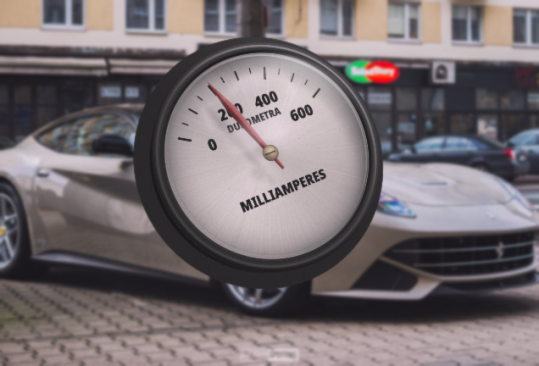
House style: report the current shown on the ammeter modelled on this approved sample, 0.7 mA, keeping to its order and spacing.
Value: 200 mA
